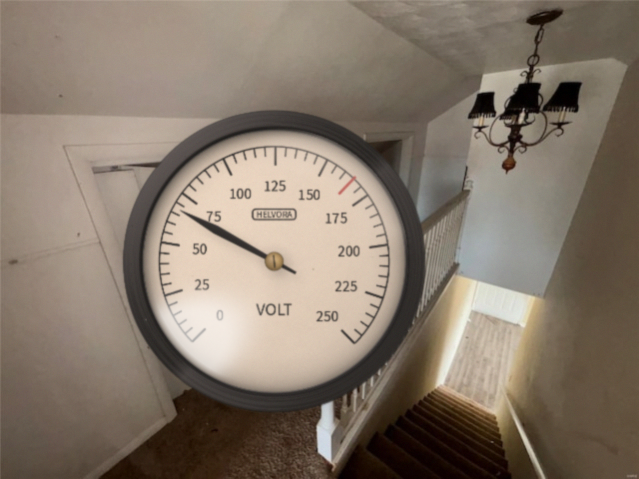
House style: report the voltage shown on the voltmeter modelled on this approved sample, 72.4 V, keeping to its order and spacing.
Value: 67.5 V
